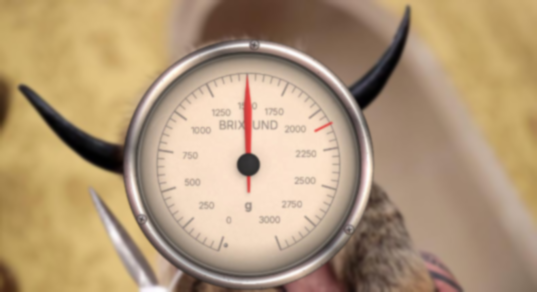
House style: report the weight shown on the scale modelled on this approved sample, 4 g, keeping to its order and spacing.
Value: 1500 g
